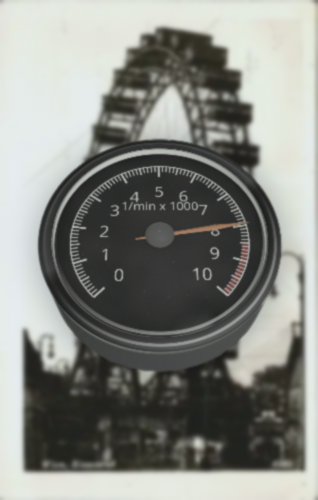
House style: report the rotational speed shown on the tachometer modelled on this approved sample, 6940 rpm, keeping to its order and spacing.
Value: 8000 rpm
